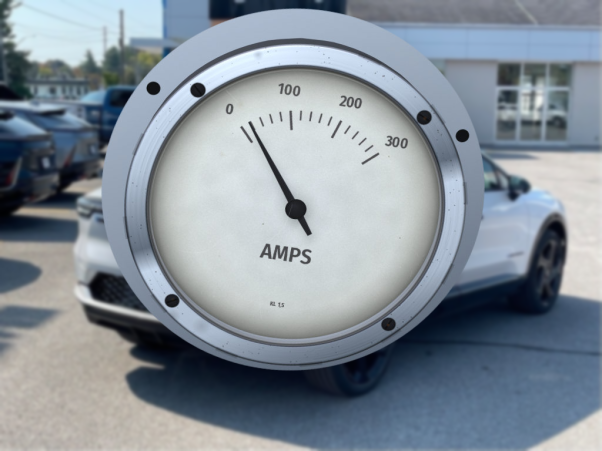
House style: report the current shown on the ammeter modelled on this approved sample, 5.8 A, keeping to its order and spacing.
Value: 20 A
